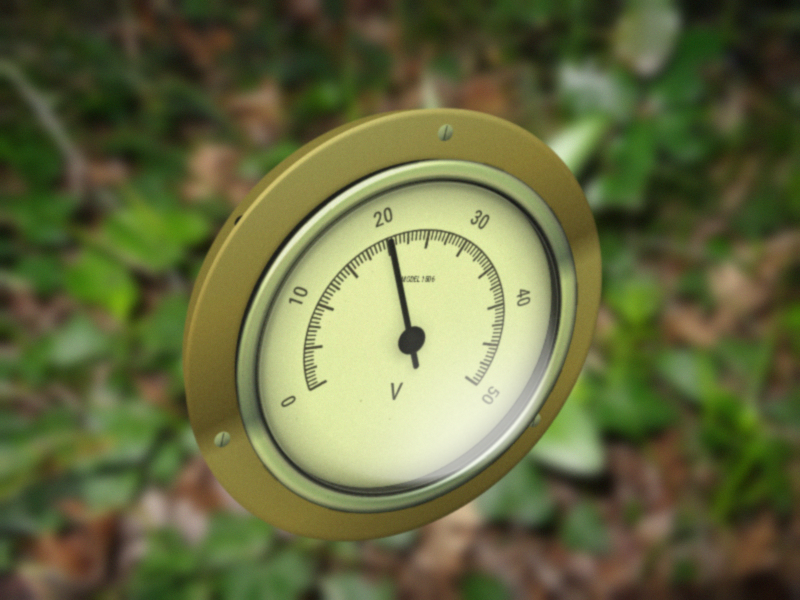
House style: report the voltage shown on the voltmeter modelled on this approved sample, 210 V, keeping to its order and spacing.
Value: 20 V
